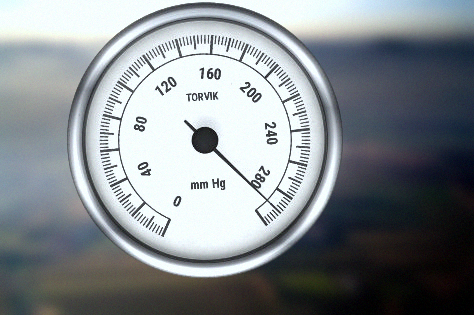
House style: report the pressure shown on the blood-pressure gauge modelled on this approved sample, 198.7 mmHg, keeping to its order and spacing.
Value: 290 mmHg
